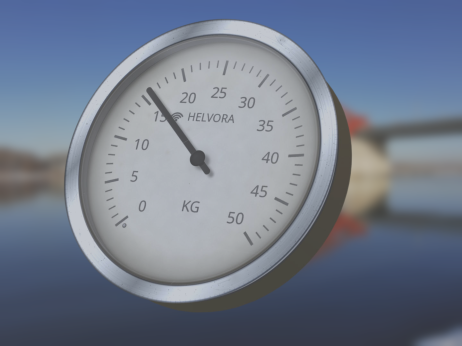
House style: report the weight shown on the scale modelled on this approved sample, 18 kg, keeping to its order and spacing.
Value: 16 kg
